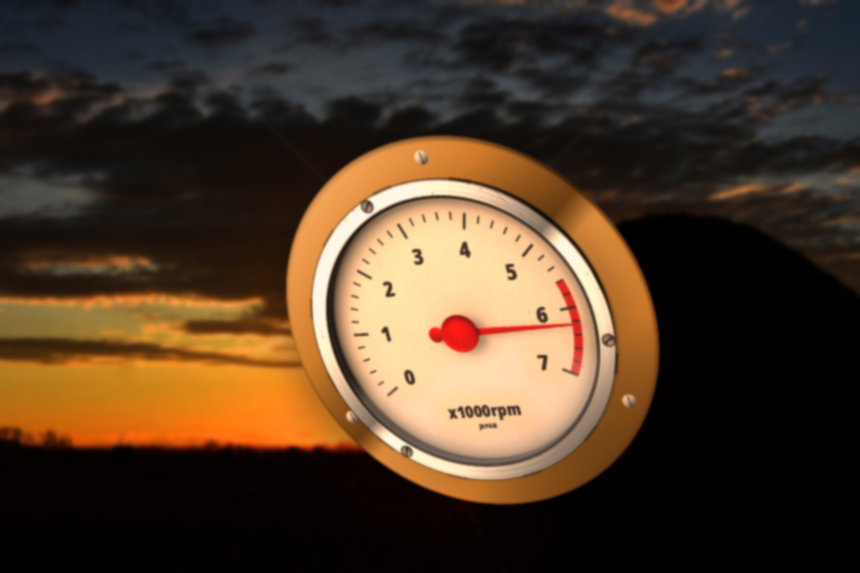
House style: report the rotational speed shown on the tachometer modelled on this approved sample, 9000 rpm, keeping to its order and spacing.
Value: 6200 rpm
